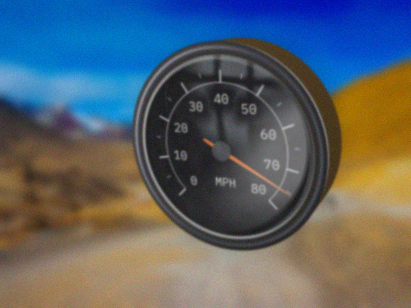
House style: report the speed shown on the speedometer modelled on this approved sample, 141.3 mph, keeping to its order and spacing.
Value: 75 mph
